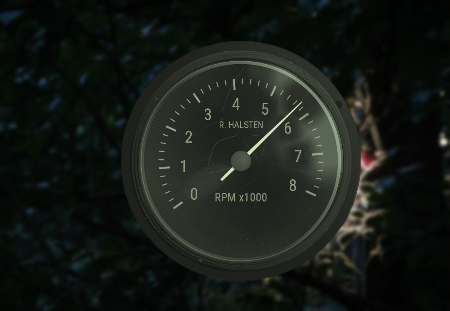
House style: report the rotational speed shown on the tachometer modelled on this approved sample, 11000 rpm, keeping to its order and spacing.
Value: 5700 rpm
